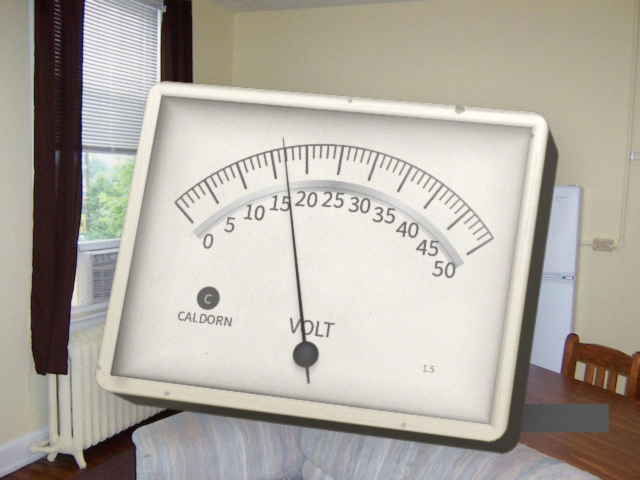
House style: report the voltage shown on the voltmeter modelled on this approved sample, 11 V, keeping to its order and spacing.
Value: 17 V
